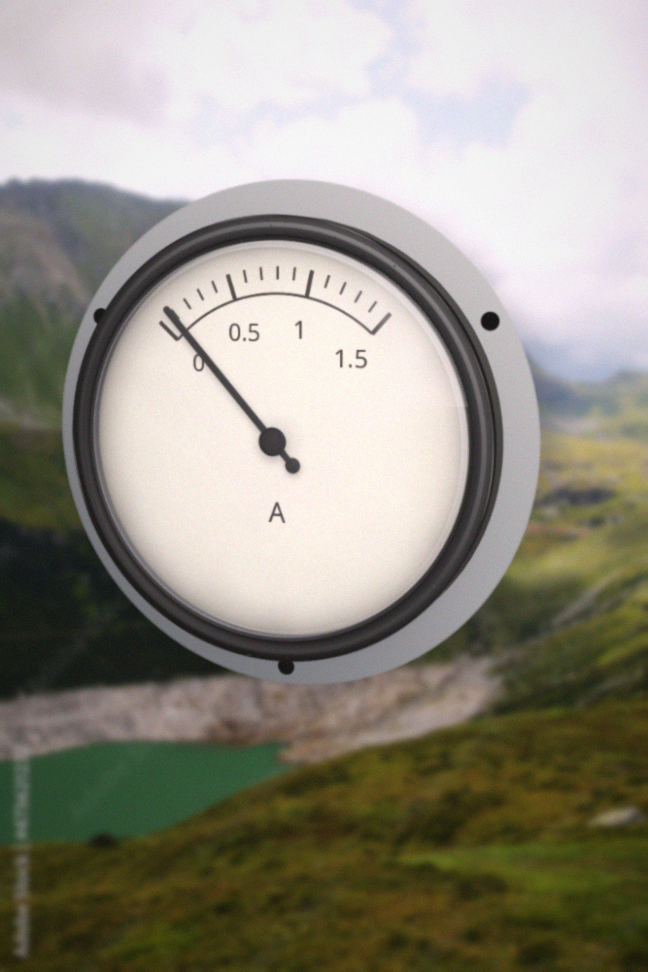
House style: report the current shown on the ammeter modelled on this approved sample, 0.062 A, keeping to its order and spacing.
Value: 0.1 A
